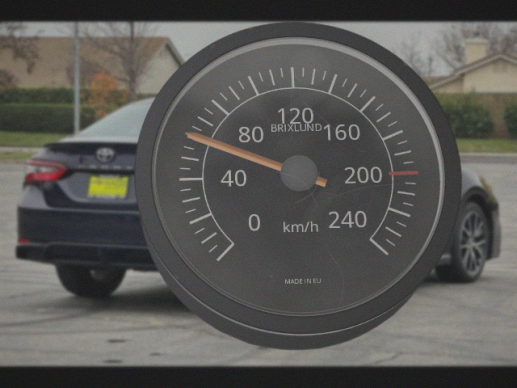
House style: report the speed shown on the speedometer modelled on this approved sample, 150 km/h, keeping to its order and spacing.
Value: 60 km/h
